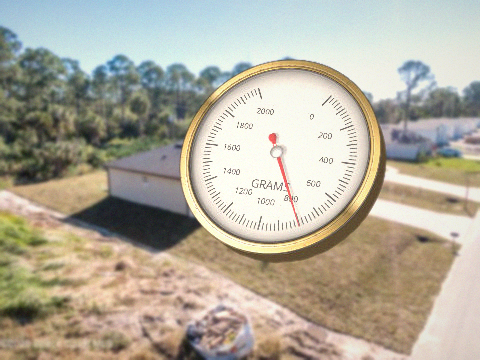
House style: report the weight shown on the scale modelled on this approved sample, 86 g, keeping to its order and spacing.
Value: 800 g
